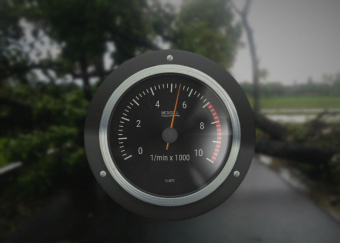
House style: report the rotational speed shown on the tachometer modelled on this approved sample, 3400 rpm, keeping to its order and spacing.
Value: 5400 rpm
